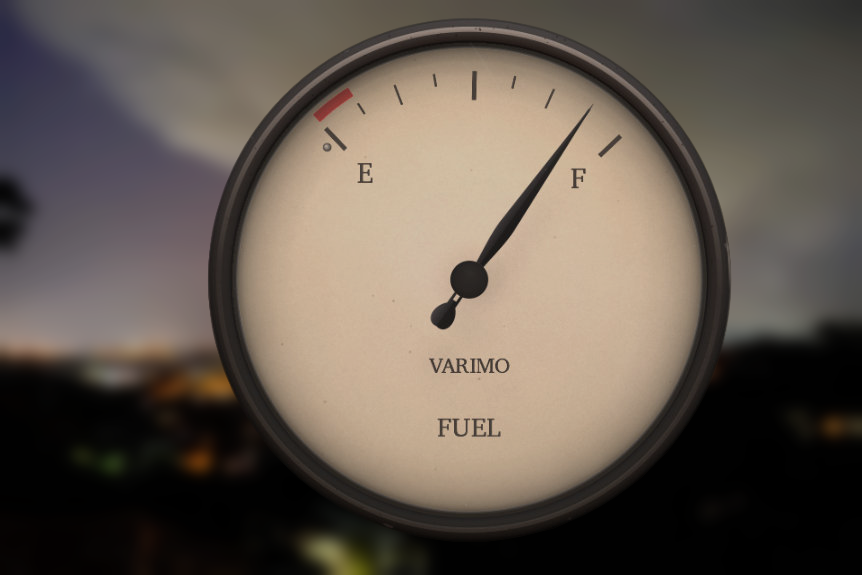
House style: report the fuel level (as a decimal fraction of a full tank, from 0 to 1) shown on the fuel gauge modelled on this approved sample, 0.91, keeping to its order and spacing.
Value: 0.875
